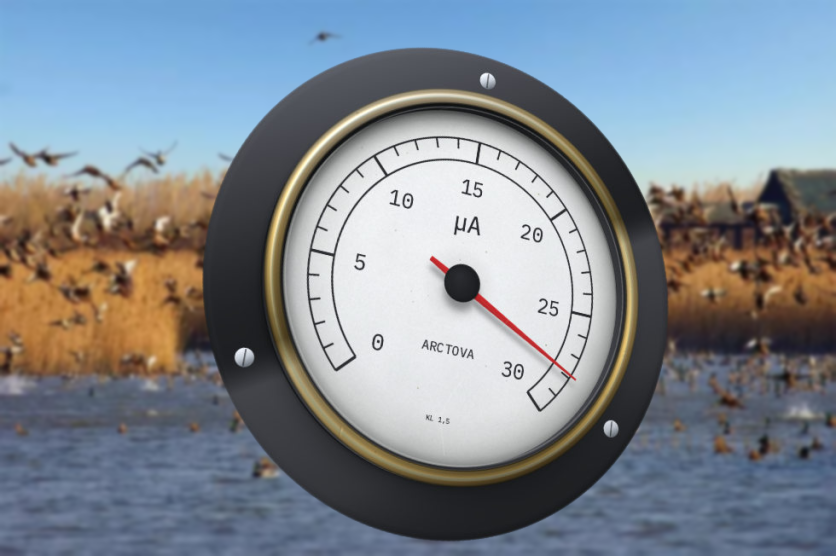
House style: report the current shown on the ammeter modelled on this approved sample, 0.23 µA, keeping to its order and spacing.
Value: 28 µA
